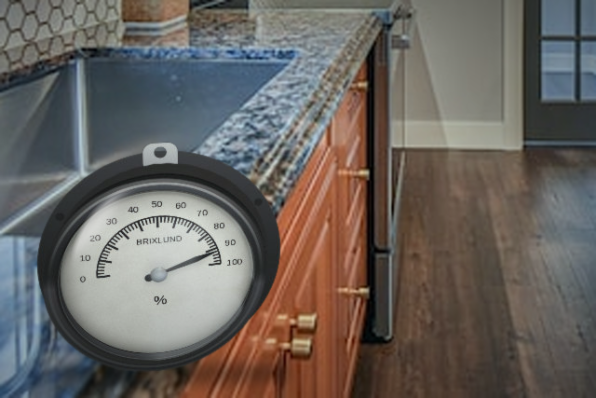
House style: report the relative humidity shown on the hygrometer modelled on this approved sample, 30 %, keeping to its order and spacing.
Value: 90 %
